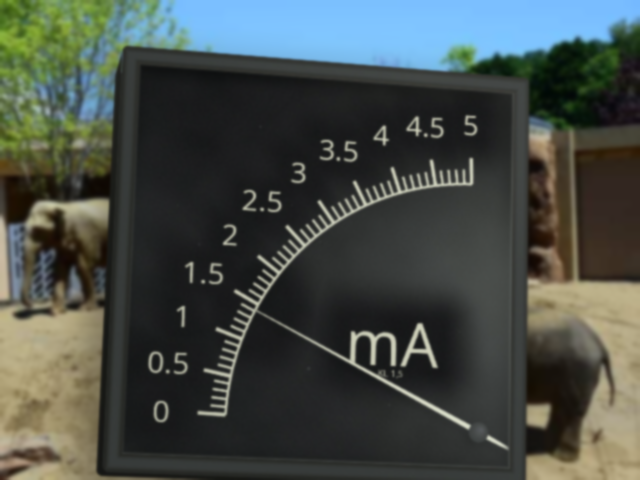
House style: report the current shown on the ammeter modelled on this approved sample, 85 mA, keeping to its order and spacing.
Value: 1.4 mA
